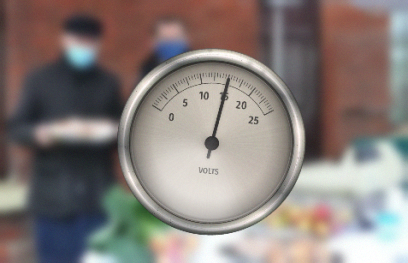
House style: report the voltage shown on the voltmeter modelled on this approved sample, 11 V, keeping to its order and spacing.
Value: 15 V
